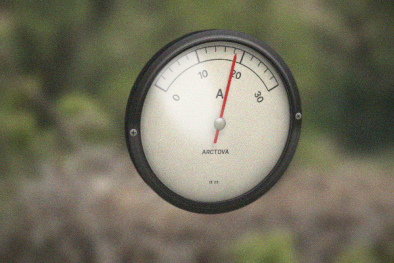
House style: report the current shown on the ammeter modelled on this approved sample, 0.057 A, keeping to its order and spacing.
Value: 18 A
